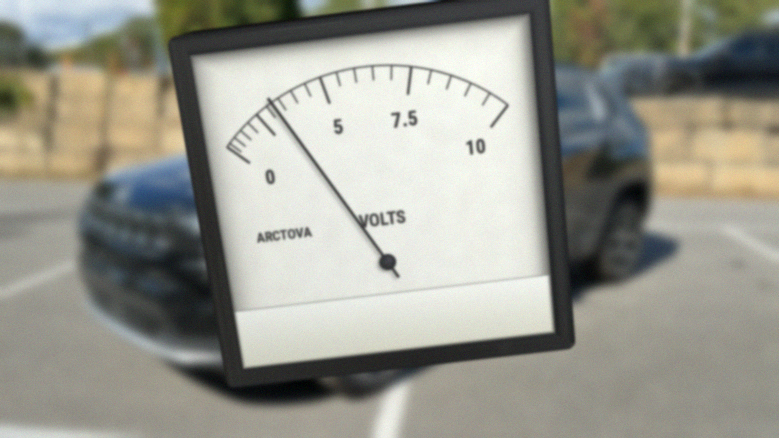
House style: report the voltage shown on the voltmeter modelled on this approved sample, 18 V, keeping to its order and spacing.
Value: 3.25 V
